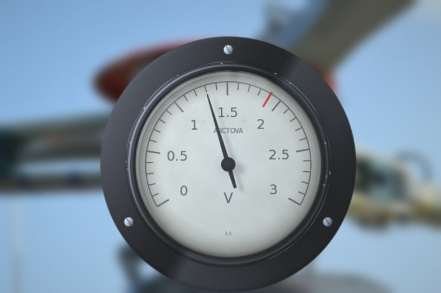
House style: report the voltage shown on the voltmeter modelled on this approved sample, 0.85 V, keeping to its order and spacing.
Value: 1.3 V
